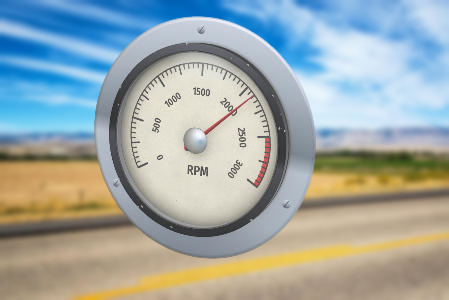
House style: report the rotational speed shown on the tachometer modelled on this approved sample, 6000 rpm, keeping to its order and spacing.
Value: 2100 rpm
